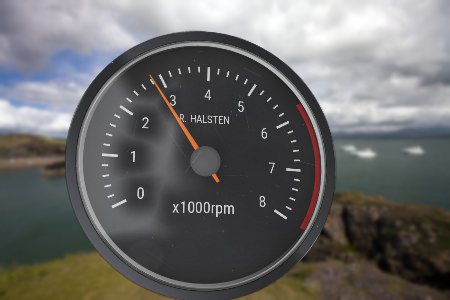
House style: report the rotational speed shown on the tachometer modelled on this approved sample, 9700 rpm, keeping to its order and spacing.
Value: 2800 rpm
